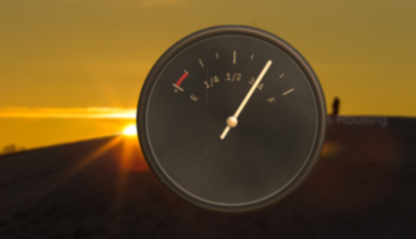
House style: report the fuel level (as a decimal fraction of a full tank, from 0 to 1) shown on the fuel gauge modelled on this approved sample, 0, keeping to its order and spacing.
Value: 0.75
